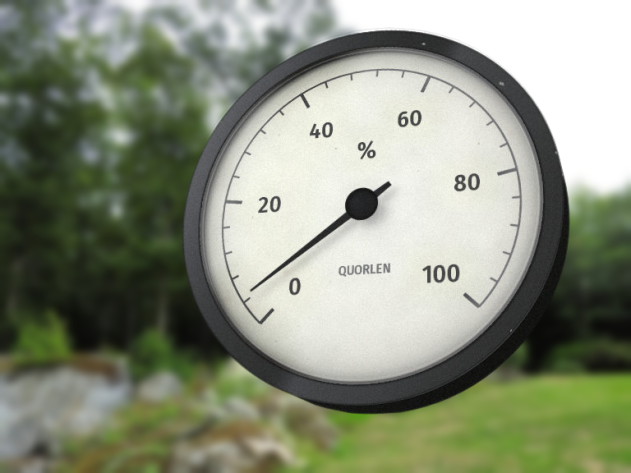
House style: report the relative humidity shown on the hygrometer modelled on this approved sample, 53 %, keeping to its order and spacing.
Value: 4 %
